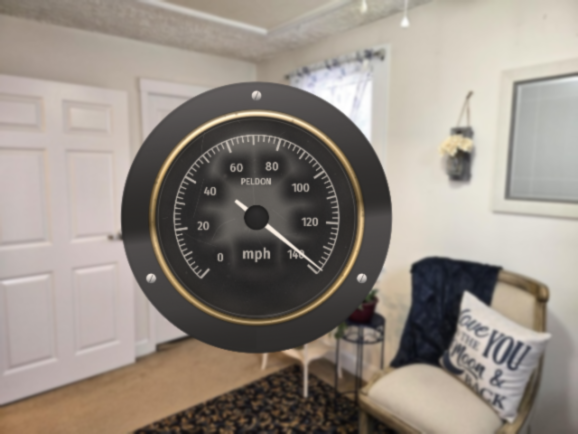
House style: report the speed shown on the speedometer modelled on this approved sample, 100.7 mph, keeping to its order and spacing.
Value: 138 mph
